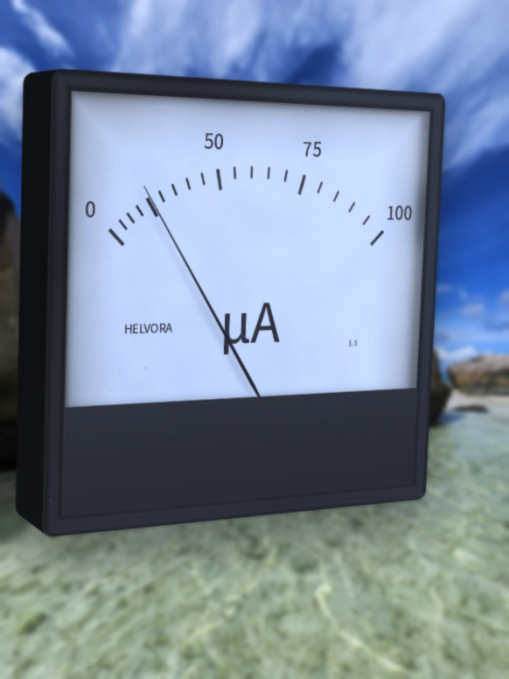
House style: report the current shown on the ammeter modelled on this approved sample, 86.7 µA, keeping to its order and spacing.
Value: 25 µA
